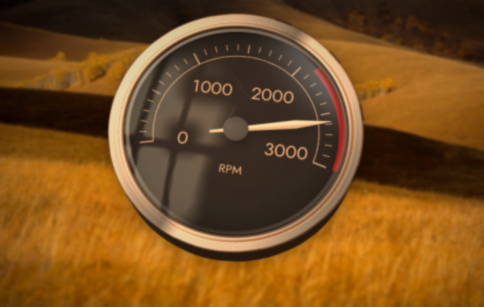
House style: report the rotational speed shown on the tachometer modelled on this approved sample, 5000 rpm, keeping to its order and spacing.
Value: 2600 rpm
